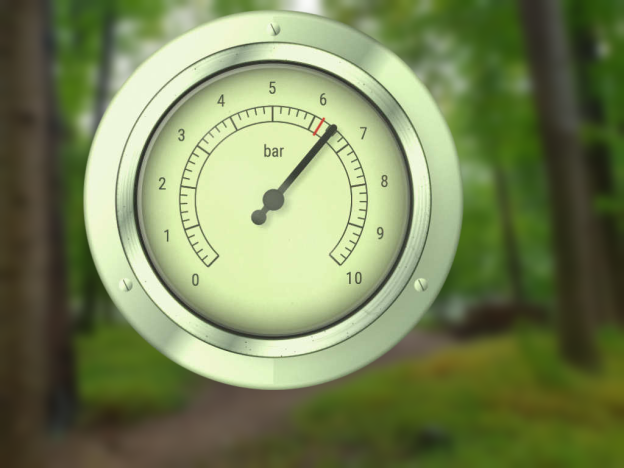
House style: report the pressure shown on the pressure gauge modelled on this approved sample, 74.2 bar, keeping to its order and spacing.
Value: 6.5 bar
